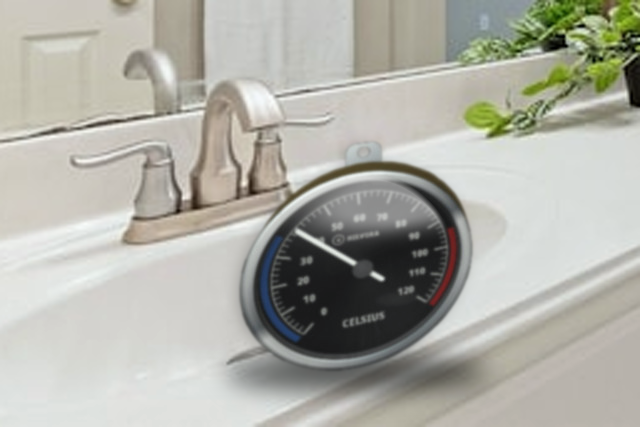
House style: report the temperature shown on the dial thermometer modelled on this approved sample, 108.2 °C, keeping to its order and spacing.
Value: 40 °C
